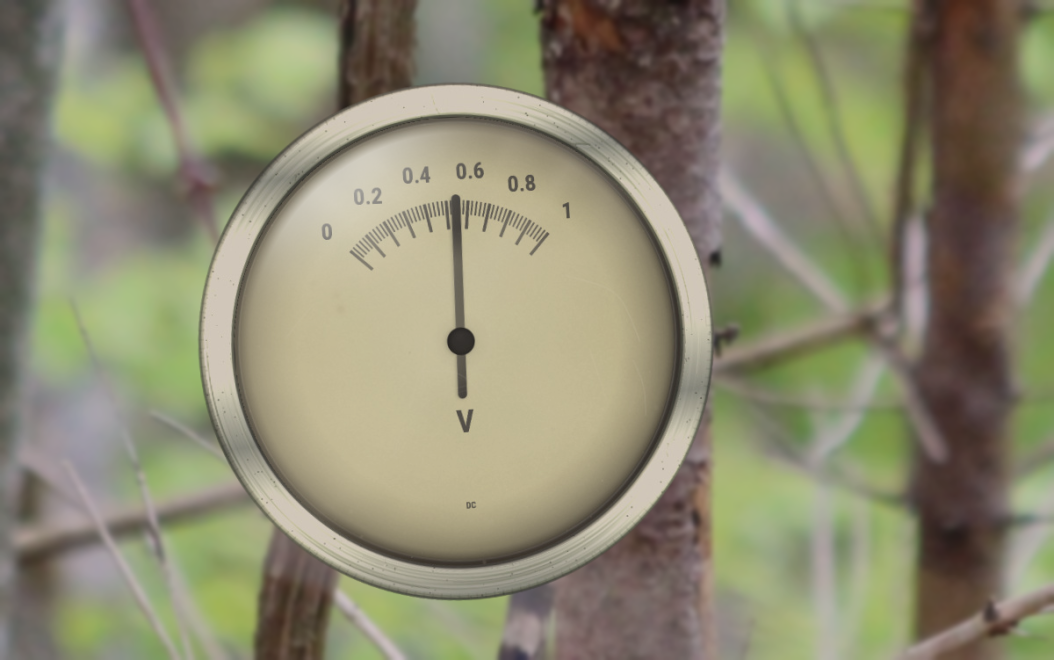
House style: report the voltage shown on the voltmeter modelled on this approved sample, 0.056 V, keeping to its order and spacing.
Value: 0.54 V
